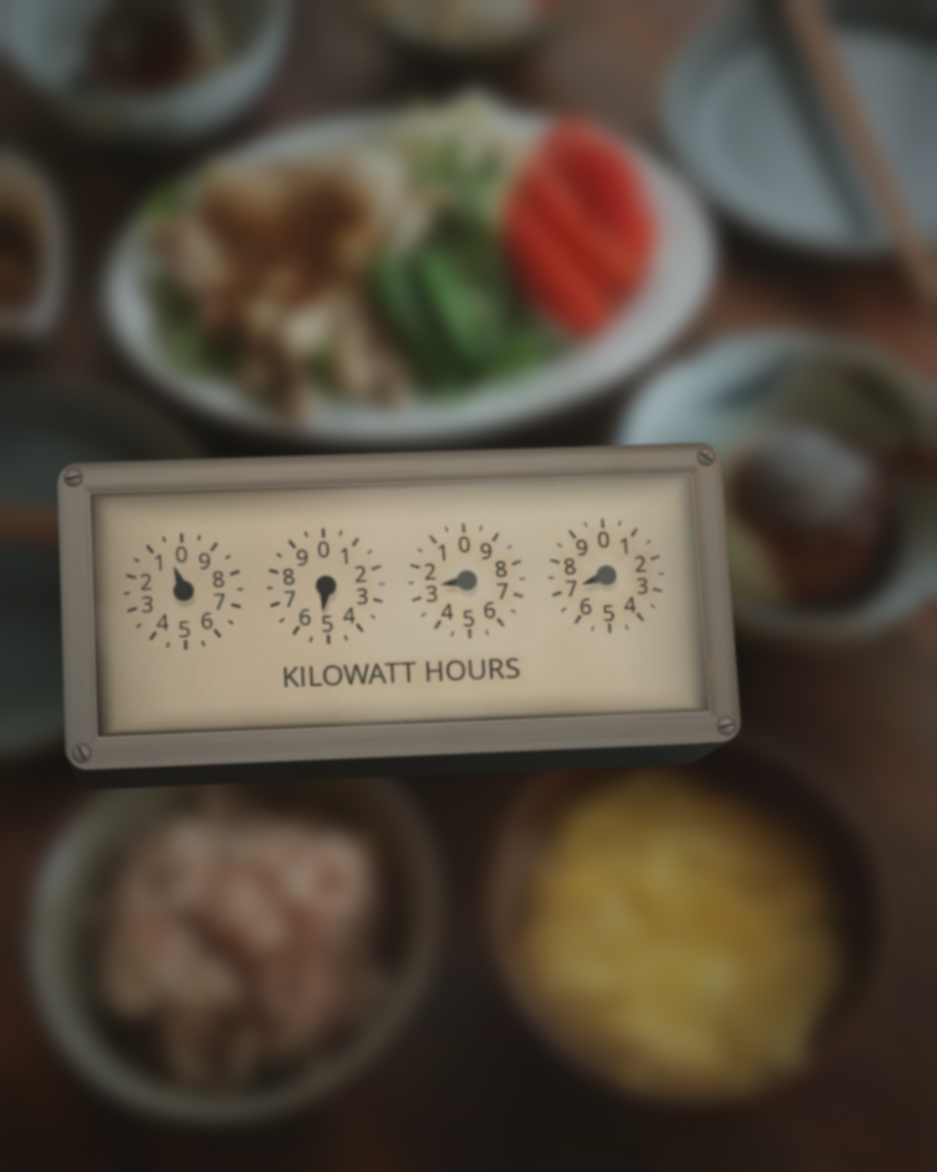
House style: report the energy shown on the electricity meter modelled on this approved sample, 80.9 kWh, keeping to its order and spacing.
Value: 527 kWh
